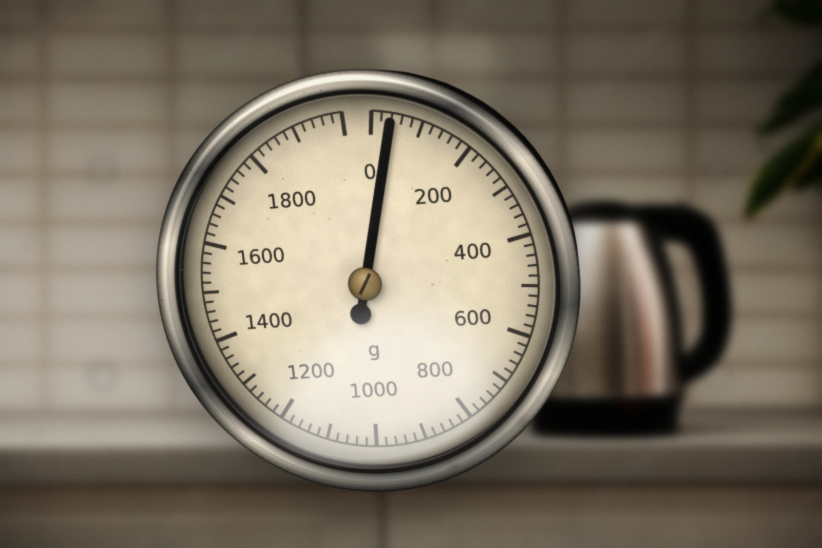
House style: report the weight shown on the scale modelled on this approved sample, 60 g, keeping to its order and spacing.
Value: 40 g
